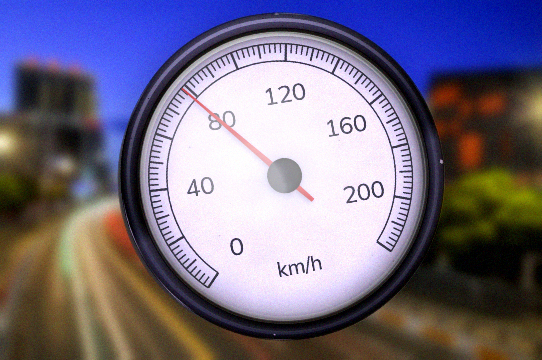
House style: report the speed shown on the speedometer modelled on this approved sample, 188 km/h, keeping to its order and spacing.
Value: 78 km/h
